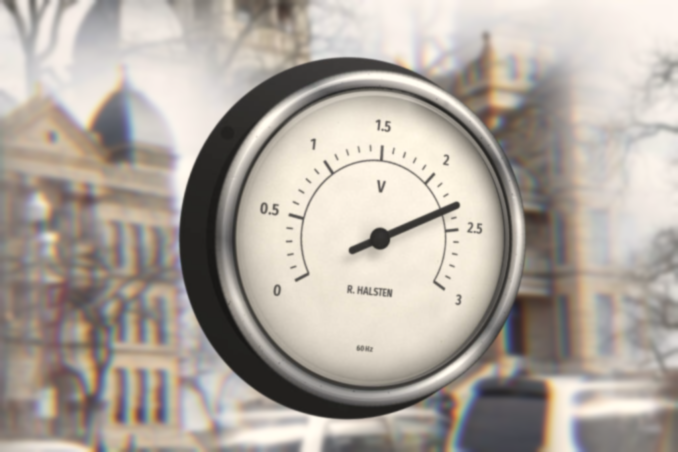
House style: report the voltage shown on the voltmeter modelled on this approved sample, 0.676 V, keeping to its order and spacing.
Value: 2.3 V
